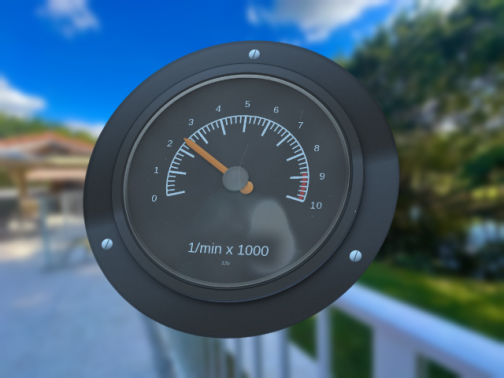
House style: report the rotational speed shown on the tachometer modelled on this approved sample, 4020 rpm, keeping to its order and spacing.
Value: 2400 rpm
